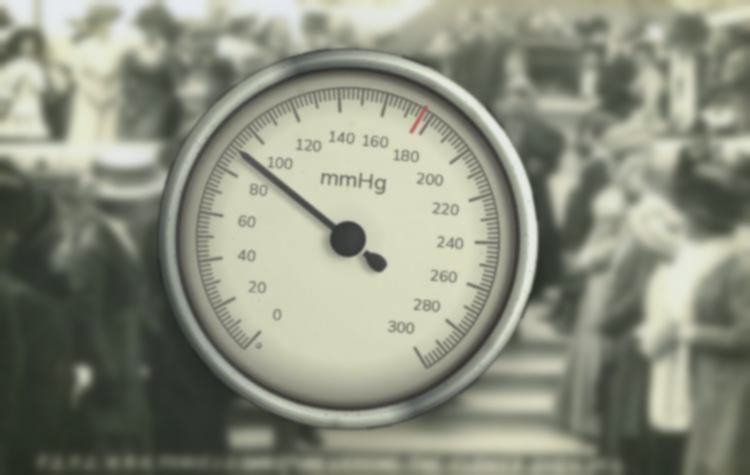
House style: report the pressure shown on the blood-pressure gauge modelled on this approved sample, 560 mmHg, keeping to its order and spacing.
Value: 90 mmHg
